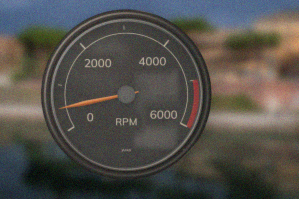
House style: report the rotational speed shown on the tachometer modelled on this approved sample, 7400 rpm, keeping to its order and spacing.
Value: 500 rpm
